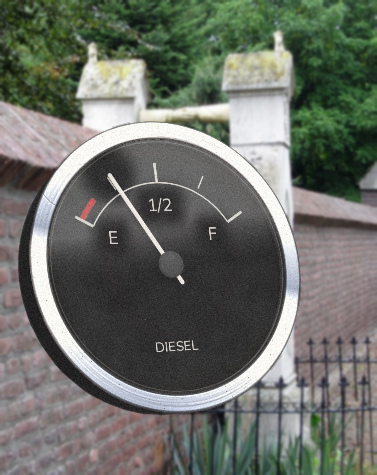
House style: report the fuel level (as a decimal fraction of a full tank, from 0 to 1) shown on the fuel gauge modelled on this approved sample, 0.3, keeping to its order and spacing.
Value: 0.25
